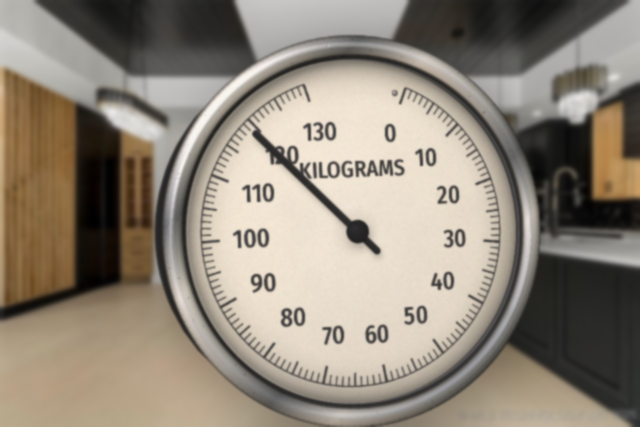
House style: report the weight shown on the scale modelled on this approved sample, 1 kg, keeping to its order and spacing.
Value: 119 kg
